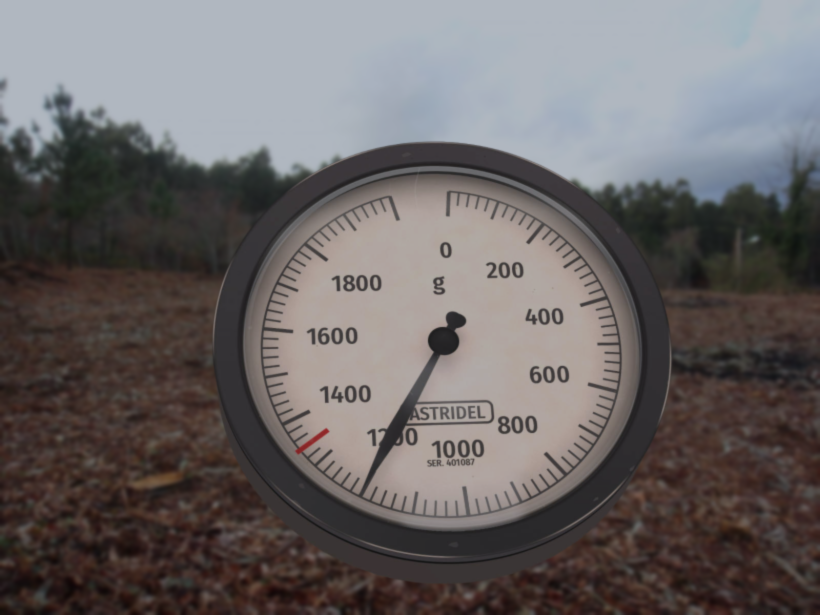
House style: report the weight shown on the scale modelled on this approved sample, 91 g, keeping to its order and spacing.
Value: 1200 g
